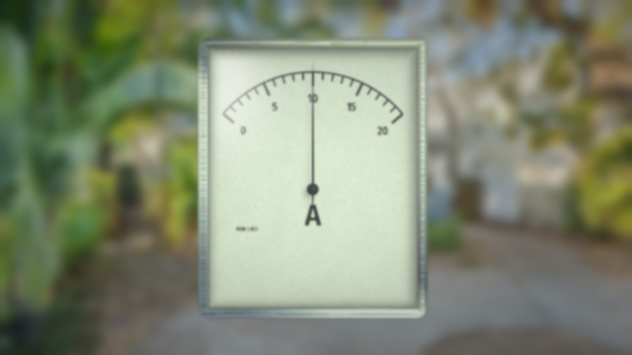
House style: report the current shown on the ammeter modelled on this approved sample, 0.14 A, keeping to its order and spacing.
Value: 10 A
